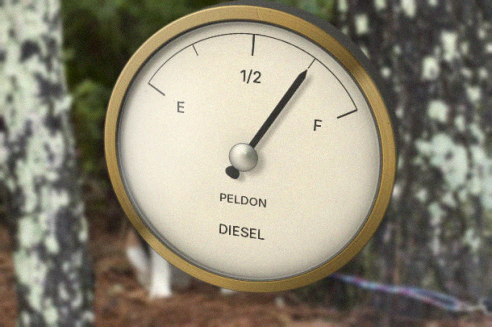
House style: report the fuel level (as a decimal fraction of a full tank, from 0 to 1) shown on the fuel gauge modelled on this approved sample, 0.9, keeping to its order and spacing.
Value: 0.75
